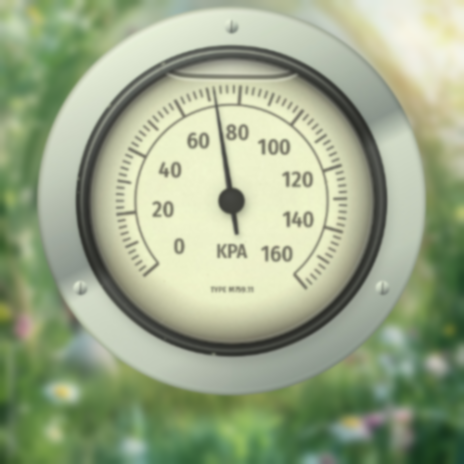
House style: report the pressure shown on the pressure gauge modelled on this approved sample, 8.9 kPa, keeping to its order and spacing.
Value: 72 kPa
